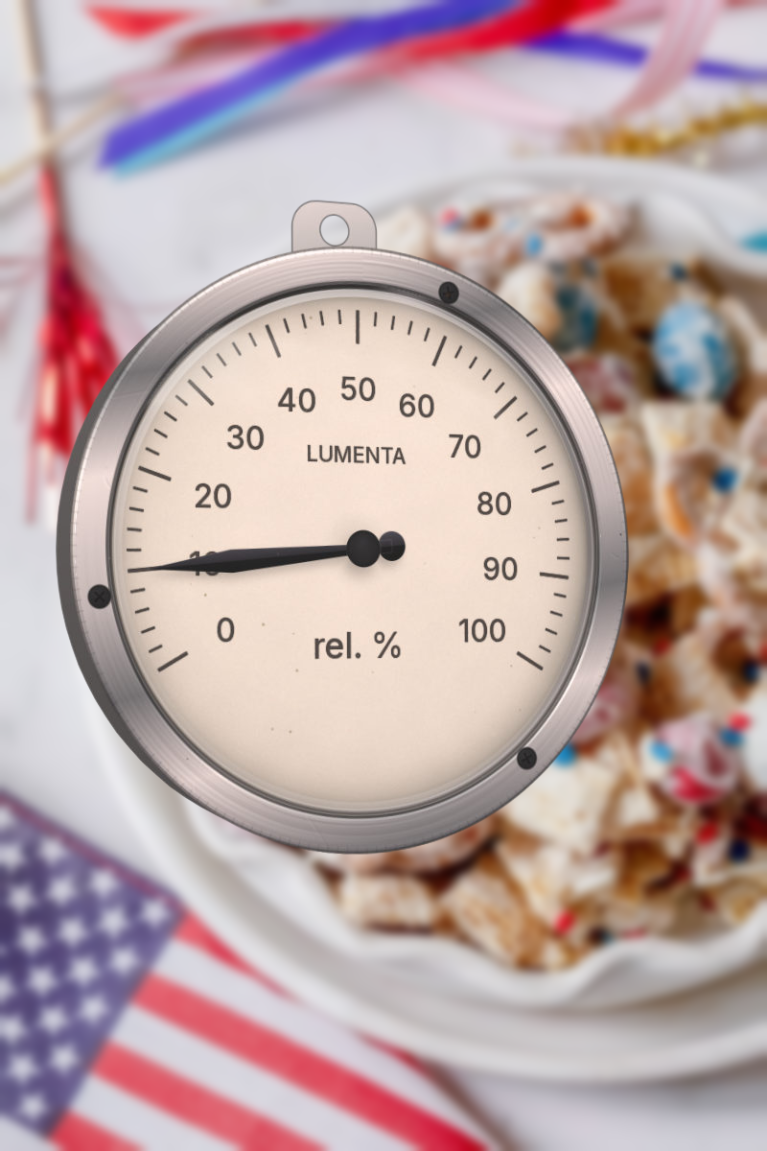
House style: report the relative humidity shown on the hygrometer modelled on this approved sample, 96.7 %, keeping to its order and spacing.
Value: 10 %
